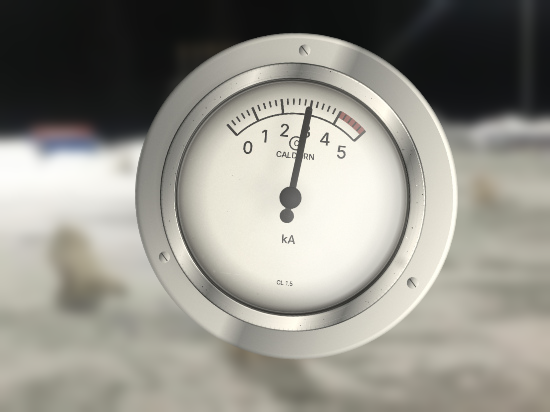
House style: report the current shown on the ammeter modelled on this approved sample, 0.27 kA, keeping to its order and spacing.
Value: 3 kA
